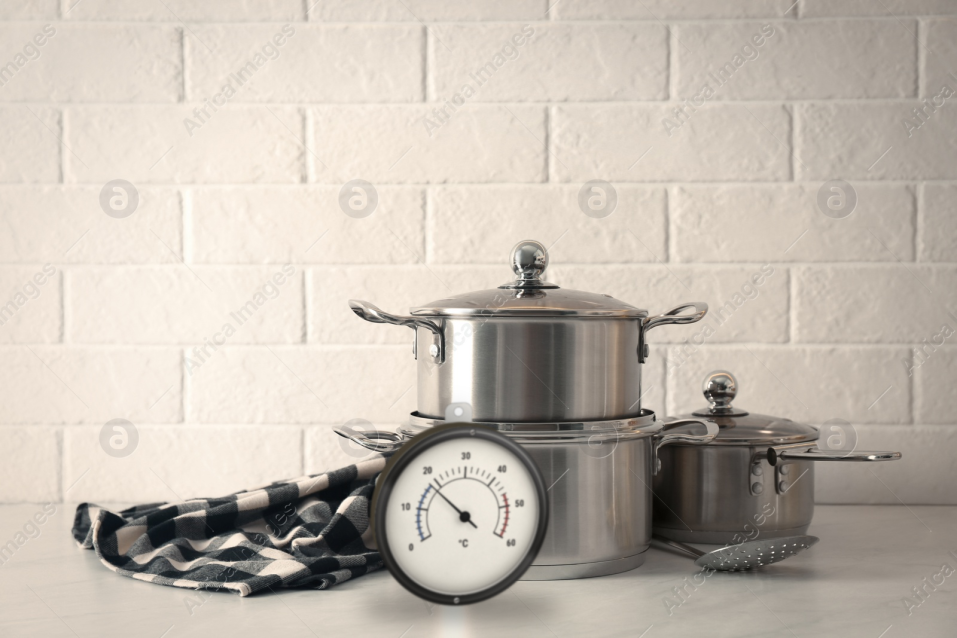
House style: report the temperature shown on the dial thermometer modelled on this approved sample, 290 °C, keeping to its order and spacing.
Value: 18 °C
